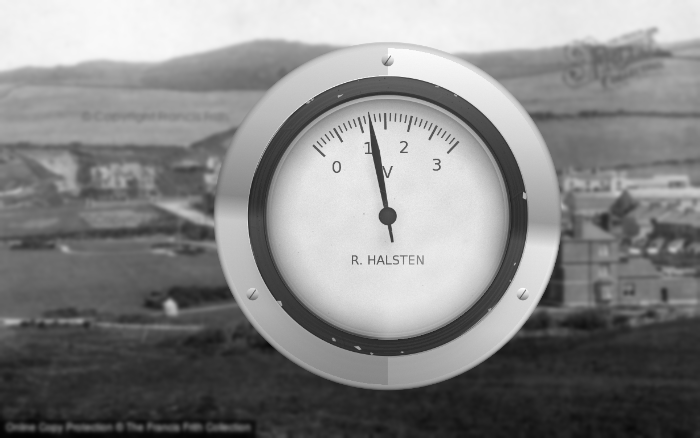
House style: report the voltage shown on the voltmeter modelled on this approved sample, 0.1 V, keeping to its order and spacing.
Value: 1.2 V
